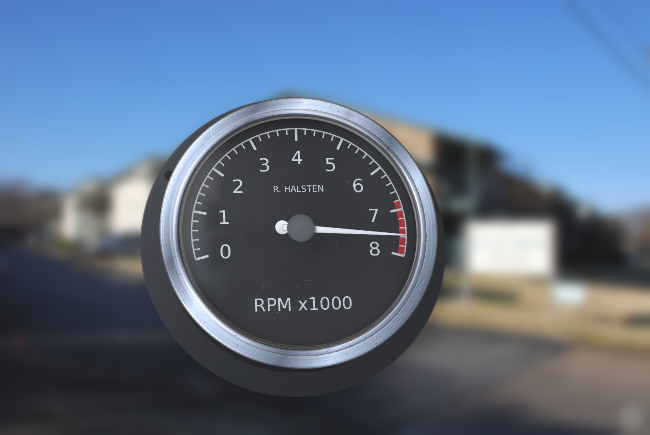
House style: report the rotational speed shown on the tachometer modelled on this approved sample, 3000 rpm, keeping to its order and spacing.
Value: 7600 rpm
